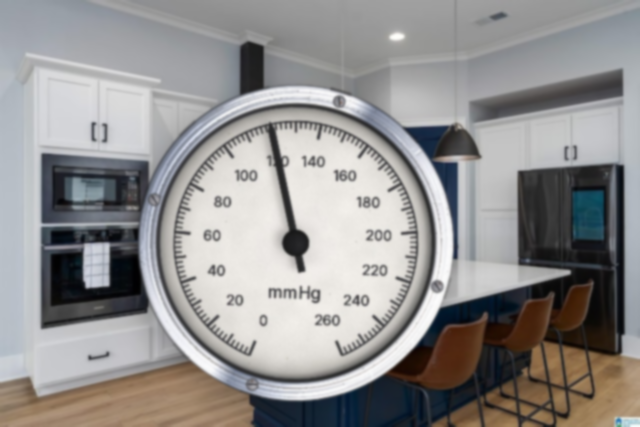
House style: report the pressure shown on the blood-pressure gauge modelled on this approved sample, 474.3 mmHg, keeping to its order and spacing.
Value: 120 mmHg
